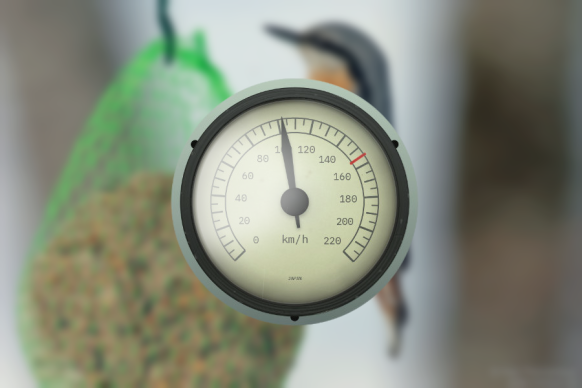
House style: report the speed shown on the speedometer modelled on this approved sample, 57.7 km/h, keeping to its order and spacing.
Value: 102.5 km/h
